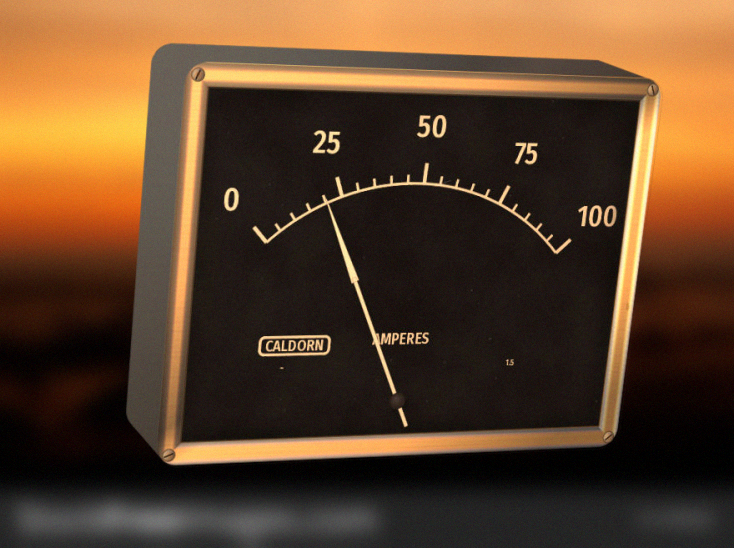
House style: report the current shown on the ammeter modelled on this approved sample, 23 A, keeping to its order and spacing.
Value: 20 A
